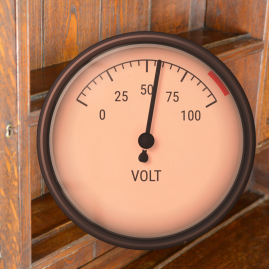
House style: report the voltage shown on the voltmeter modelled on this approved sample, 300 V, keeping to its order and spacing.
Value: 57.5 V
